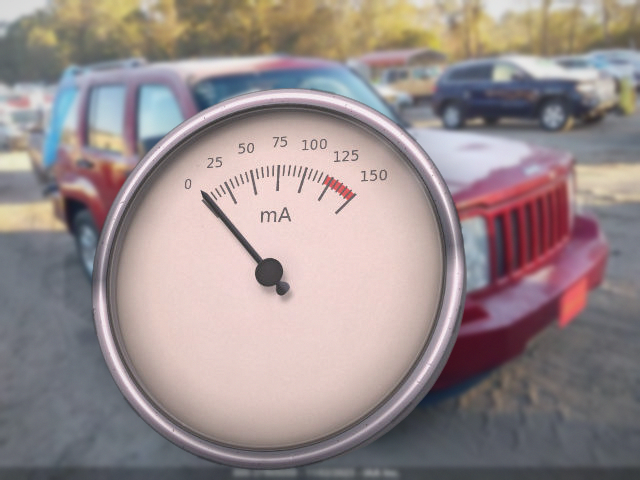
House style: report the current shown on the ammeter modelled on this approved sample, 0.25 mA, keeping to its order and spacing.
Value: 5 mA
